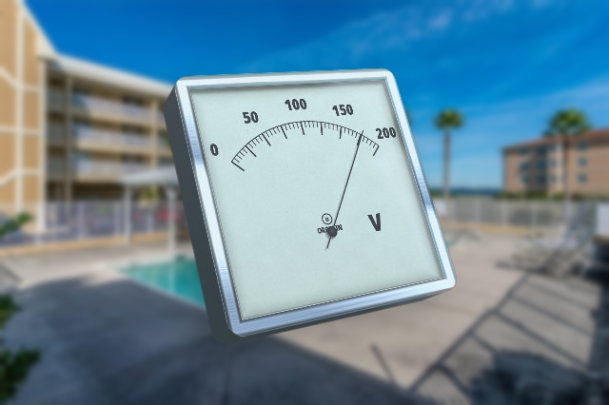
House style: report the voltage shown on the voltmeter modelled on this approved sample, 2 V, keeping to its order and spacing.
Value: 175 V
